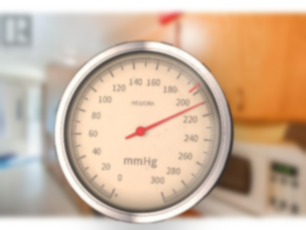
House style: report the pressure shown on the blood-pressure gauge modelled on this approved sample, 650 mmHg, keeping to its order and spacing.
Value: 210 mmHg
